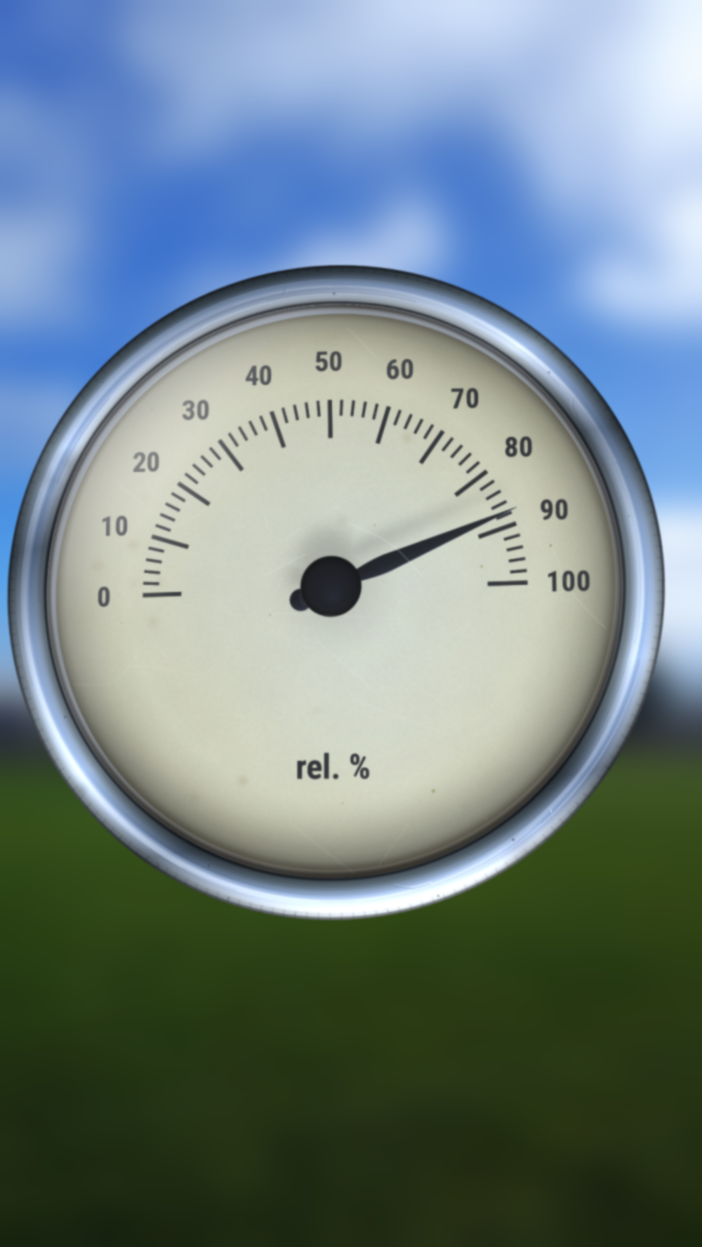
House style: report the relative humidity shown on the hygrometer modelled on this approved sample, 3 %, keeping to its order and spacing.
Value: 88 %
